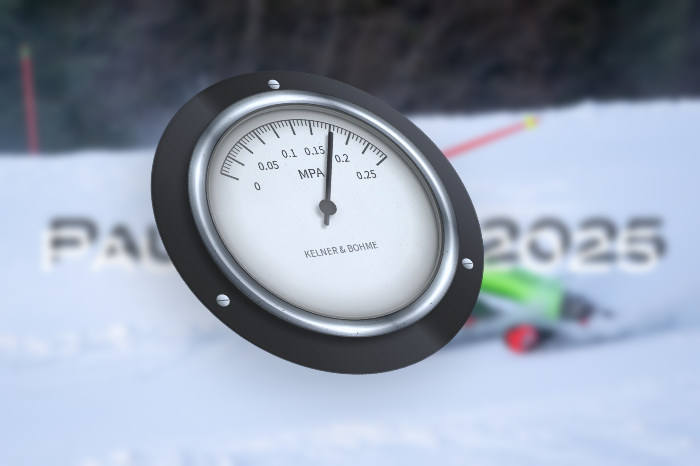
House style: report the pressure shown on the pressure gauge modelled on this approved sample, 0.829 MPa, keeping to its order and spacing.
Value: 0.175 MPa
